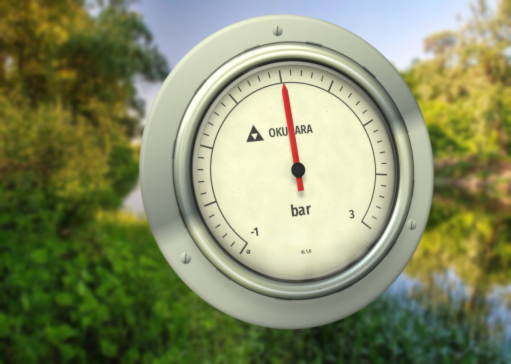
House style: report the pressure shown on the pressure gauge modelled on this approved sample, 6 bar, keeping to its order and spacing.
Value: 1 bar
